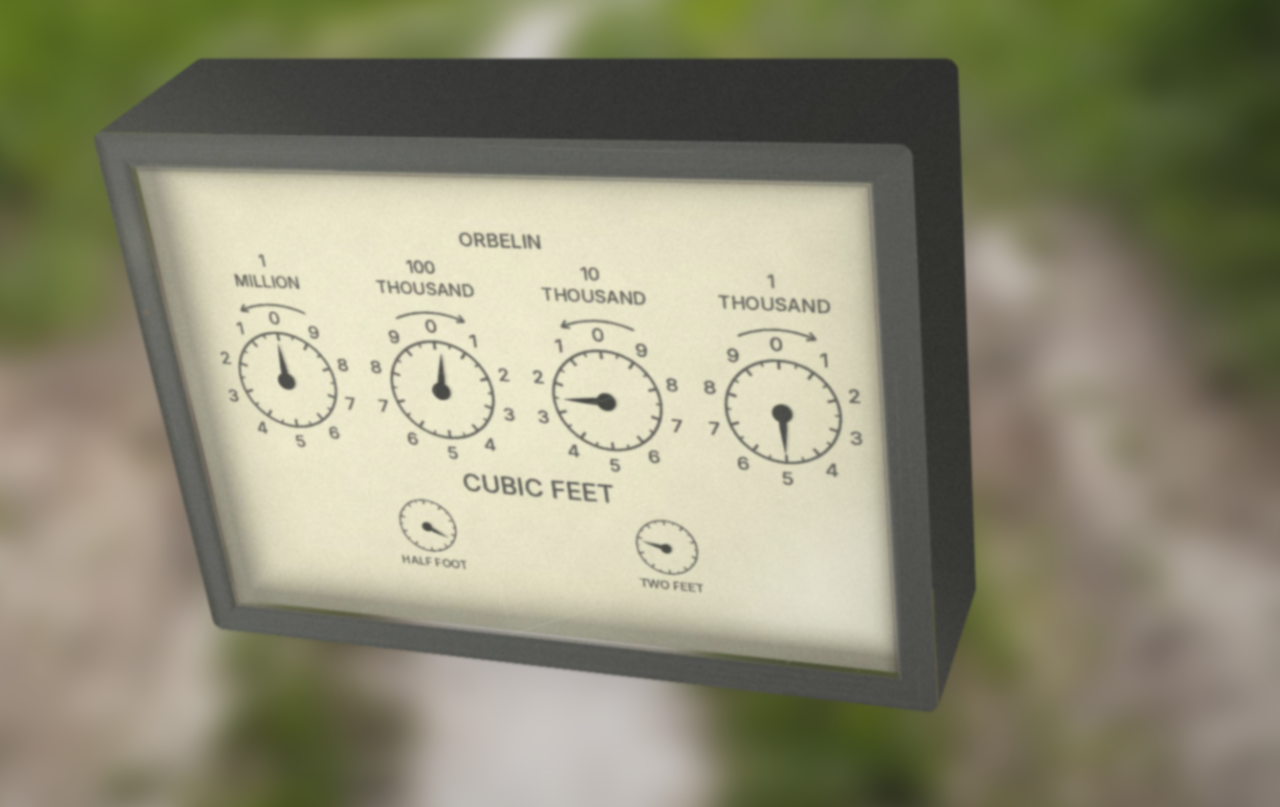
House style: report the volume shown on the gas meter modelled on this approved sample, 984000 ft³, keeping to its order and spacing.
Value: 2500 ft³
